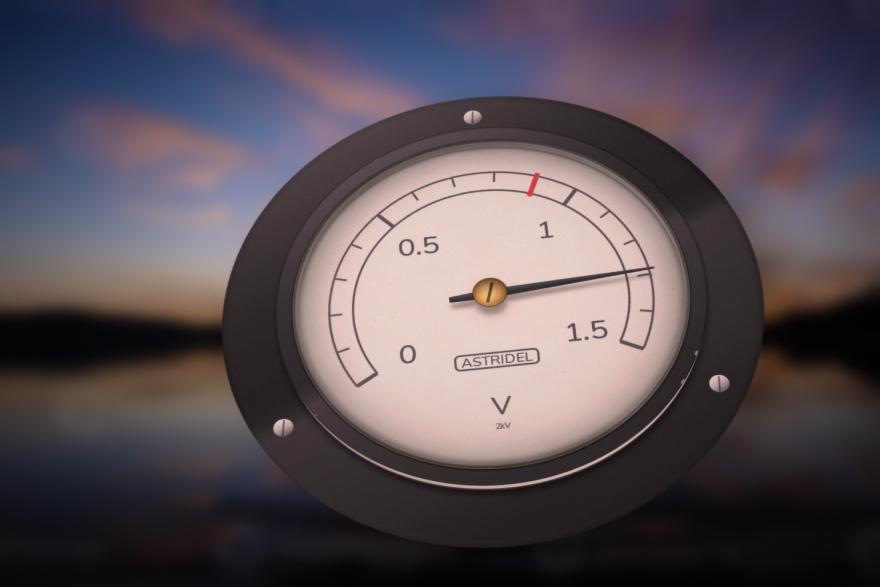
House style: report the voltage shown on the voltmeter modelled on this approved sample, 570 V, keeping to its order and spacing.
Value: 1.3 V
